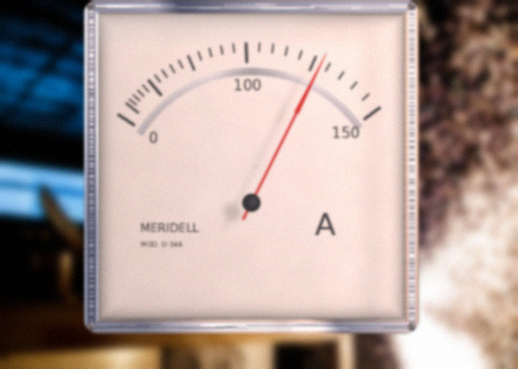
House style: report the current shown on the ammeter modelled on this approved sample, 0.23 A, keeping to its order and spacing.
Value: 127.5 A
